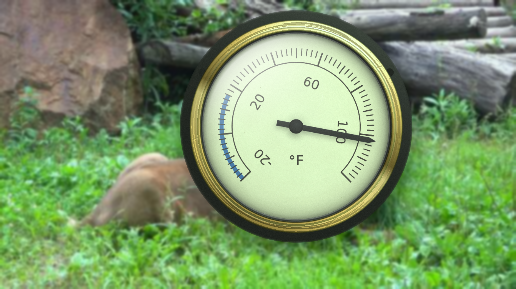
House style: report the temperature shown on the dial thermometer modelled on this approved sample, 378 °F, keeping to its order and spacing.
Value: 102 °F
